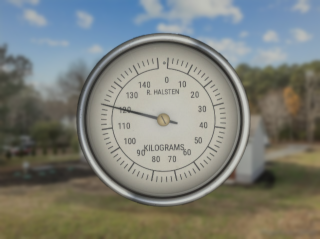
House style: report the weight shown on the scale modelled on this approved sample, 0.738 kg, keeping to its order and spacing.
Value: 120 kg
